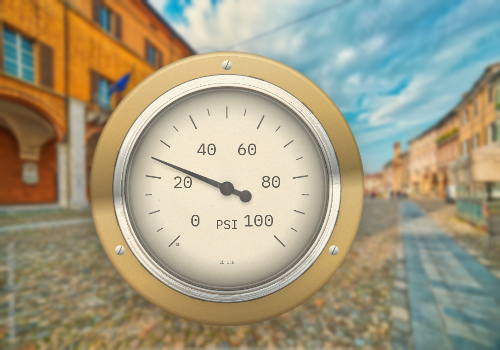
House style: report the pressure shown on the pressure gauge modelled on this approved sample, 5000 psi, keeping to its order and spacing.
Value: 25 psi
